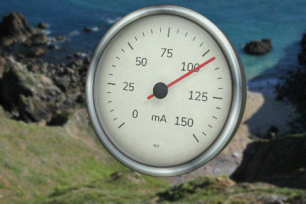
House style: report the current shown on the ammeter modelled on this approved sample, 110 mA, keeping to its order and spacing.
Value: 105 mA
